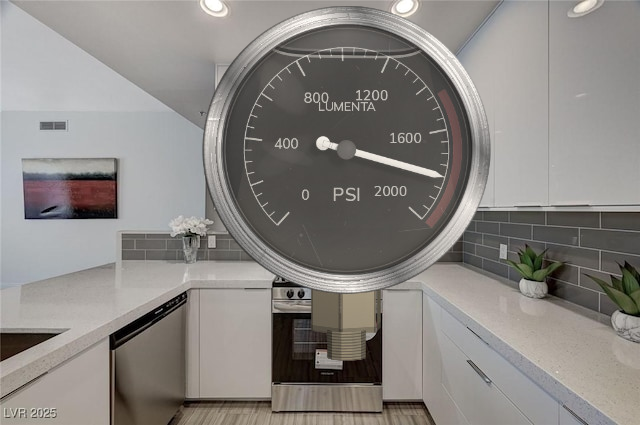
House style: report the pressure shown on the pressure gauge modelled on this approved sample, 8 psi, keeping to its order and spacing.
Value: 1800 psi
